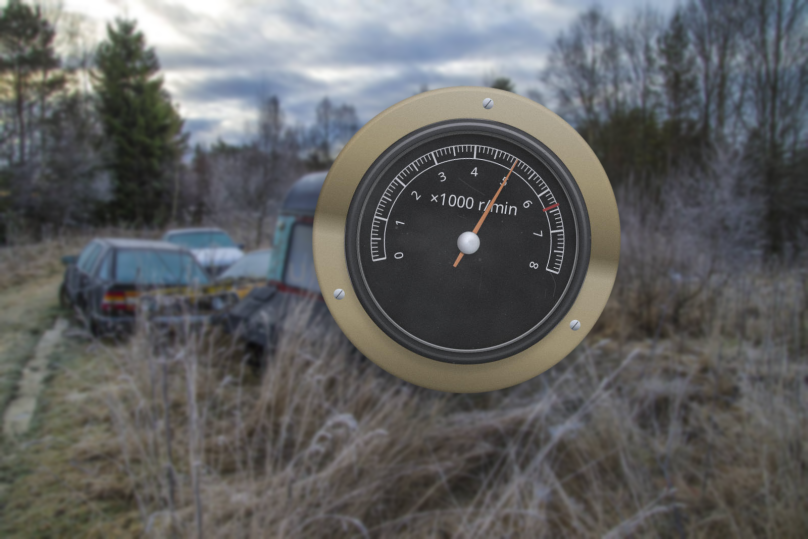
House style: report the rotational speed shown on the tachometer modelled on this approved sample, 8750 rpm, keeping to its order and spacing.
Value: 5000 rpm
